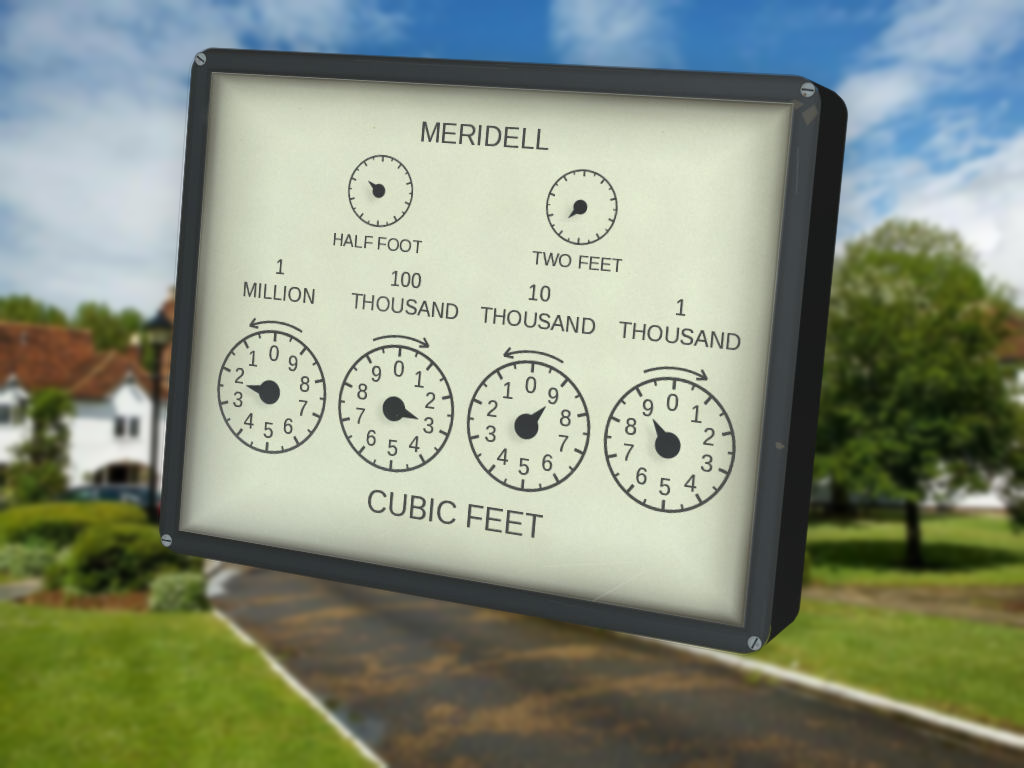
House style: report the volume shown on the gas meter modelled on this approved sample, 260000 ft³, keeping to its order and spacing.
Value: 228900 ft³
